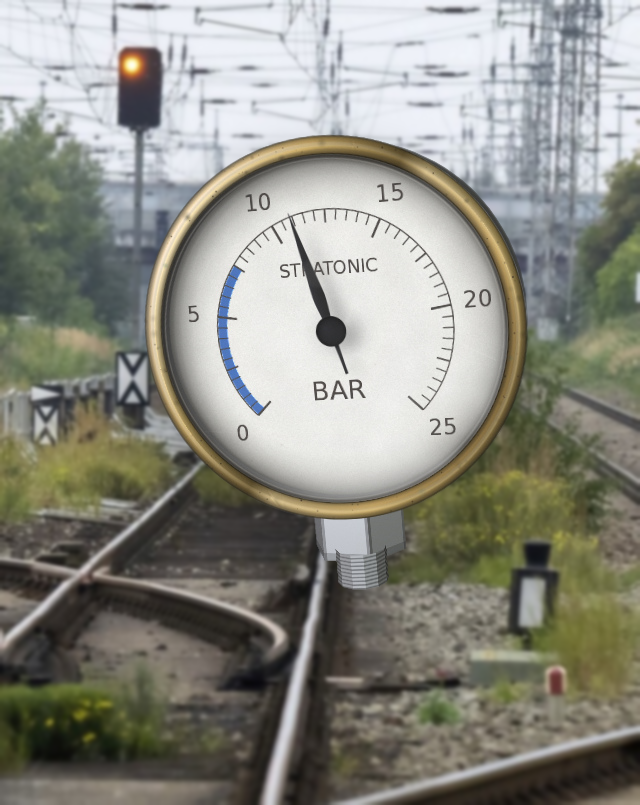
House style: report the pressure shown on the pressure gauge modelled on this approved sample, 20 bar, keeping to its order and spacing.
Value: 11 bar
